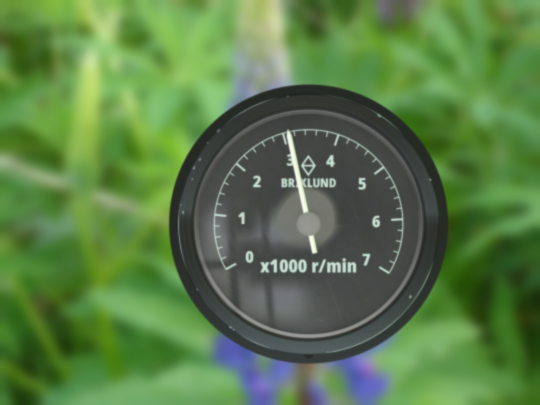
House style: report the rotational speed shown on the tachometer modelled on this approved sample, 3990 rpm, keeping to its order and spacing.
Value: 3100 rpm
